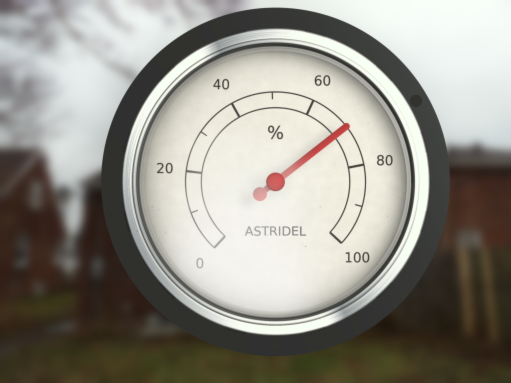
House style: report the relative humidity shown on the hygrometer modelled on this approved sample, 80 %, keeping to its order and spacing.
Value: 70 %
